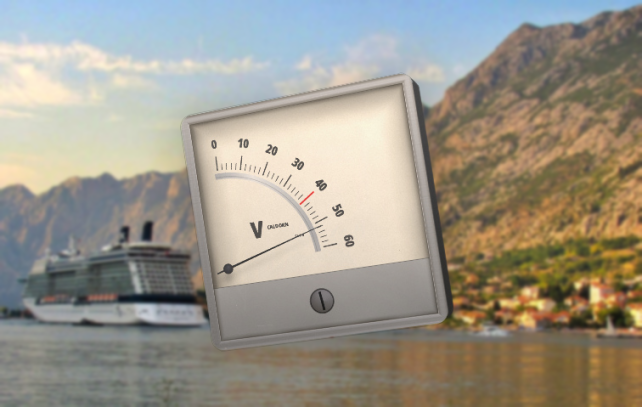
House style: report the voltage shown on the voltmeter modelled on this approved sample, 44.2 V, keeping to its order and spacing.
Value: 52 V
